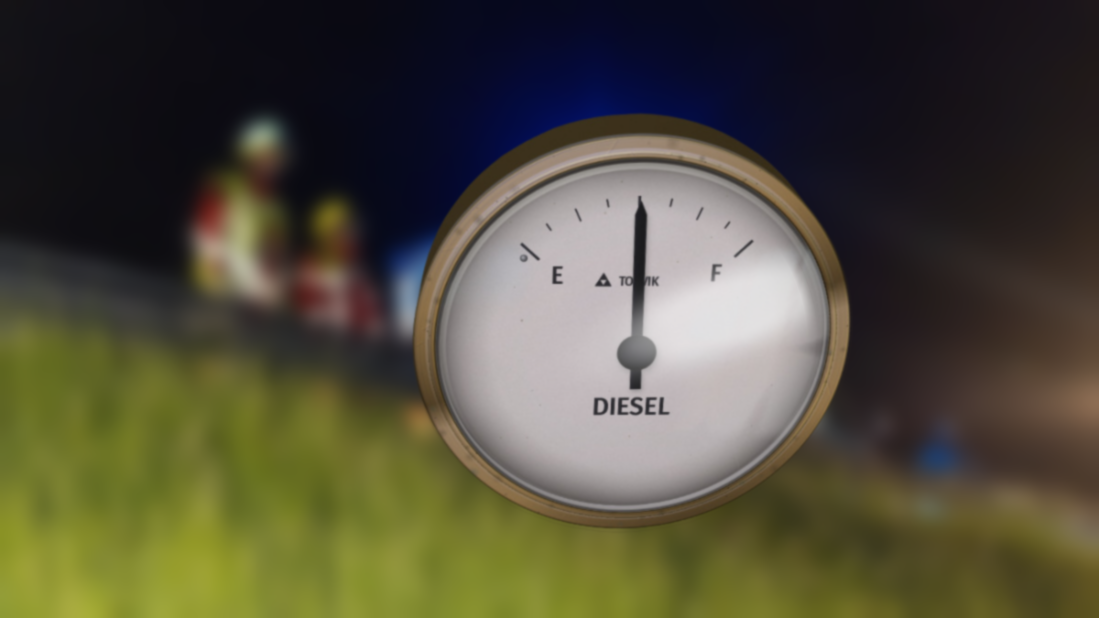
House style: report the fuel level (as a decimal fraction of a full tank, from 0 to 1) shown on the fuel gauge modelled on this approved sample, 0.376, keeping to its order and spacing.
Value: 0.5
